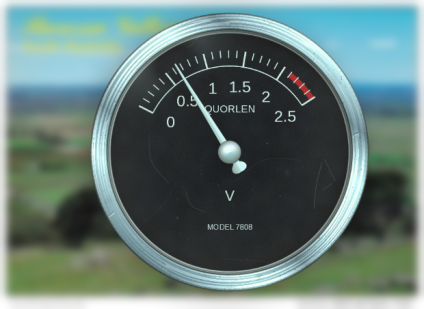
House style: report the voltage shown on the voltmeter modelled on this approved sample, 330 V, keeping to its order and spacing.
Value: 0.65 V
